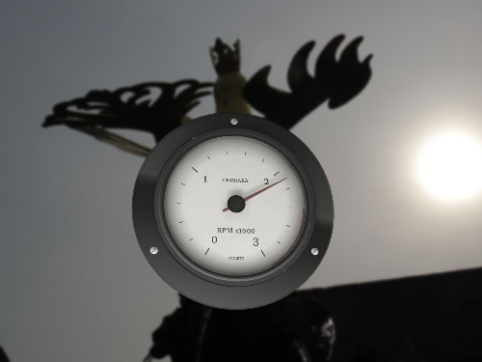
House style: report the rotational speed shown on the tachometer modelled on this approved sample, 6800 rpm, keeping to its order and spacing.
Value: 2100 rpm
